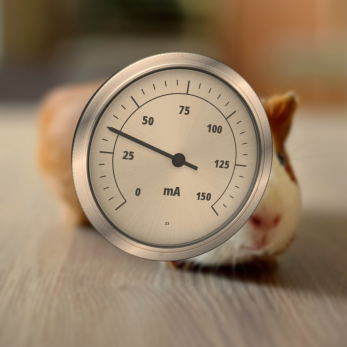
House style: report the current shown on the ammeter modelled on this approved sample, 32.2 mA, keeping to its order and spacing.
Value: 35 mA
